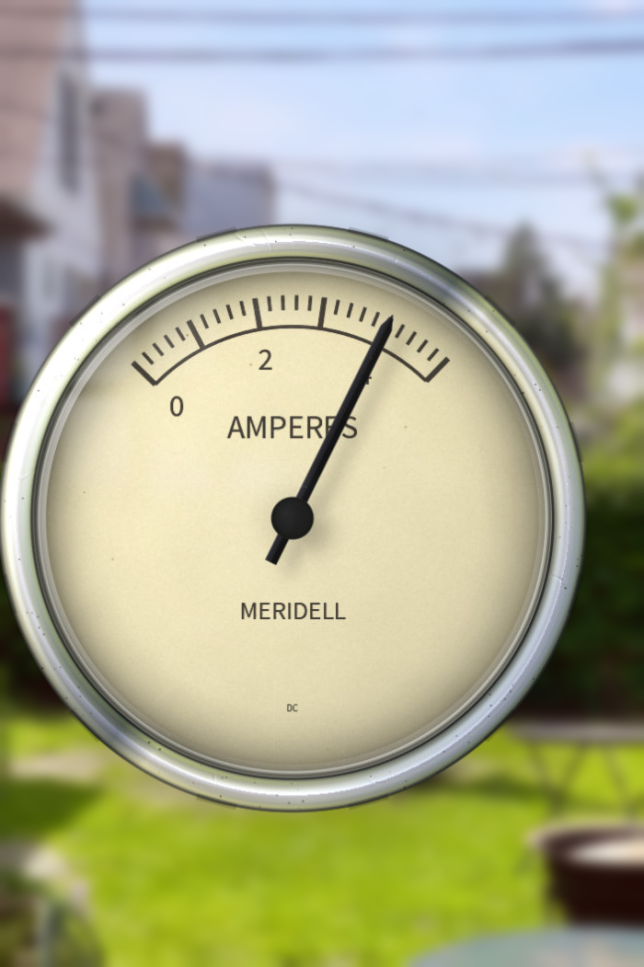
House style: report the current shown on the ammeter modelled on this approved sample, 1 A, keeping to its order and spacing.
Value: 4 A
